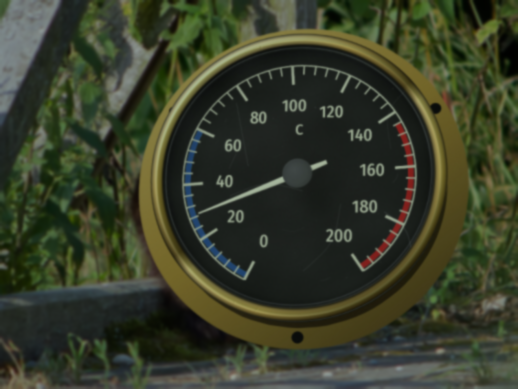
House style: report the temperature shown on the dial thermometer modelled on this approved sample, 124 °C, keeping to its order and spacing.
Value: 28 °C
